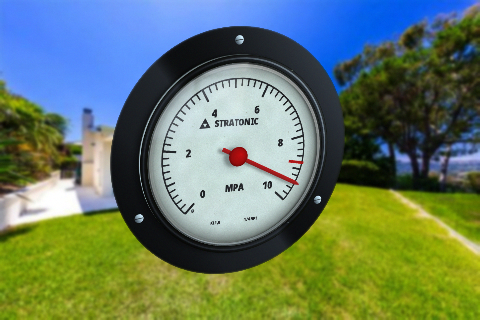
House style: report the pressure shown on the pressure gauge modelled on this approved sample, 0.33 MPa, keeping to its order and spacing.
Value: 9.4 MPa
